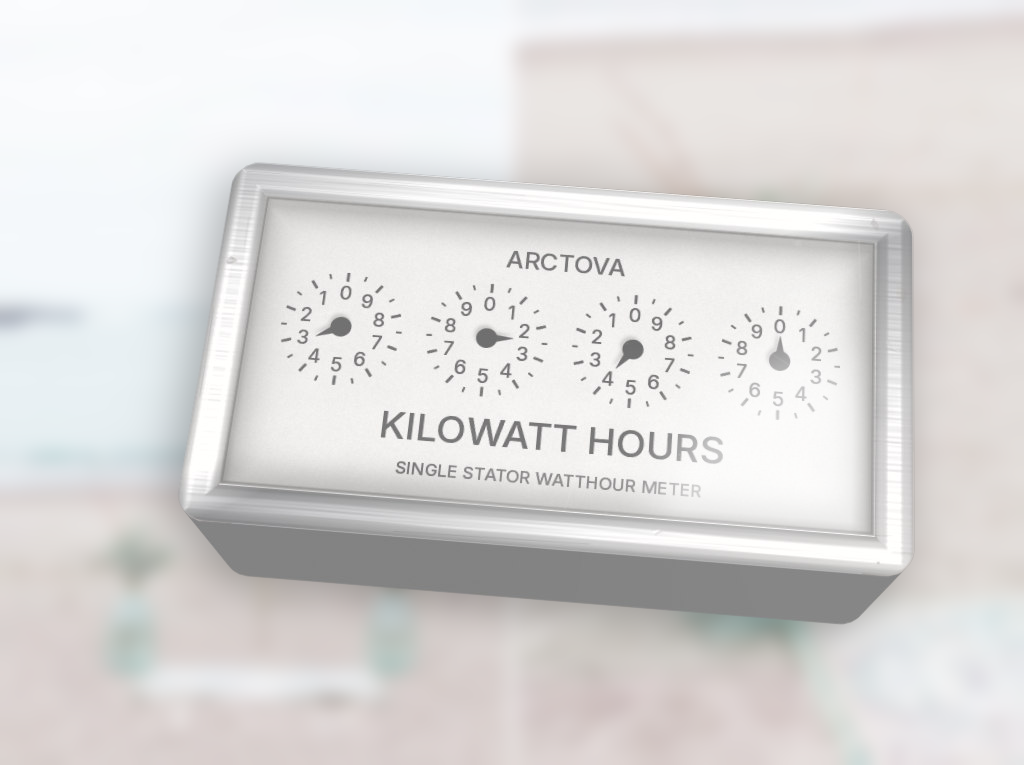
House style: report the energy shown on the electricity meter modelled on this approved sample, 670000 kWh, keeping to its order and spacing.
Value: 3240 kWh
